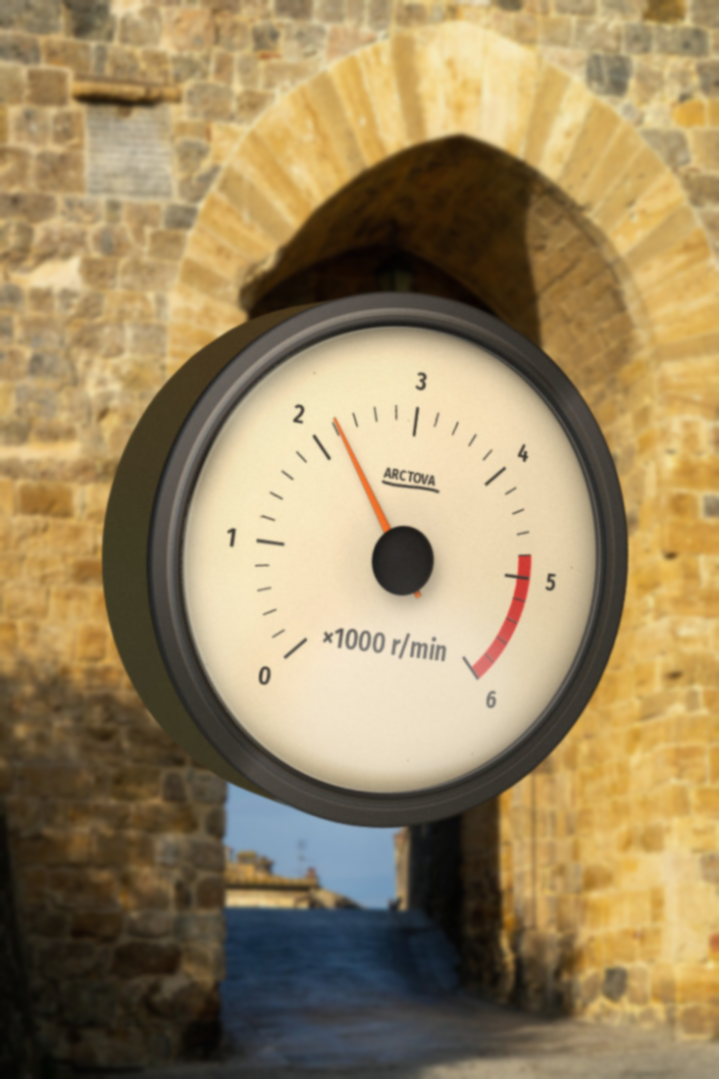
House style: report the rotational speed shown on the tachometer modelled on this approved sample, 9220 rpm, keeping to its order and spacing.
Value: 2200 rpm
